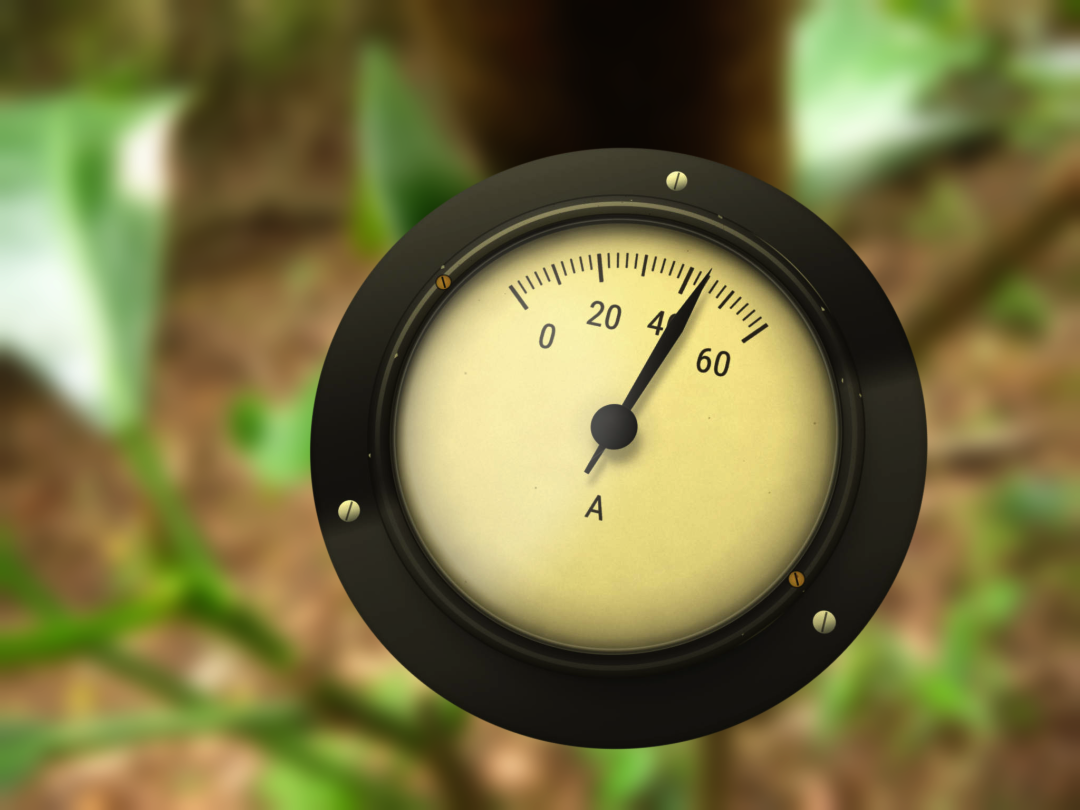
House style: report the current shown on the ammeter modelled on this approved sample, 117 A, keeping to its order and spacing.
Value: 44 A
